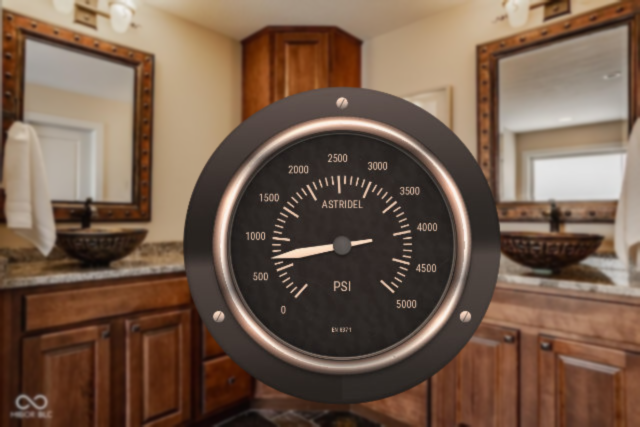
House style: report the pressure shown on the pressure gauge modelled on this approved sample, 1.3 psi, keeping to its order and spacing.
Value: 700 psi
